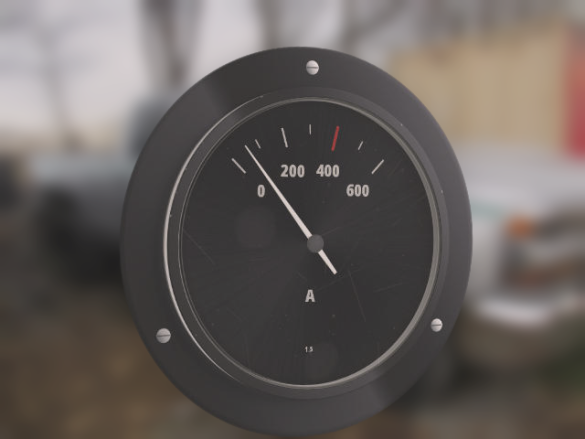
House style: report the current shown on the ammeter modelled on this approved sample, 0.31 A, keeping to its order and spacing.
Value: 50 A
